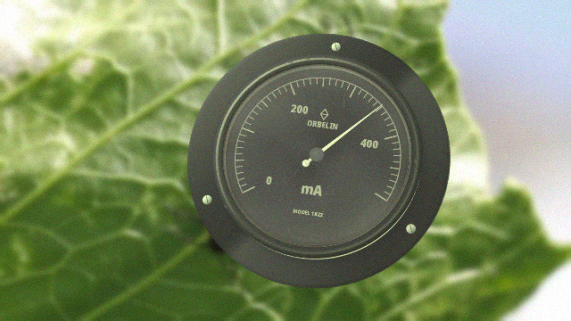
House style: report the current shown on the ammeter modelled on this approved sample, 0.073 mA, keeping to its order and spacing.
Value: 350 mA
